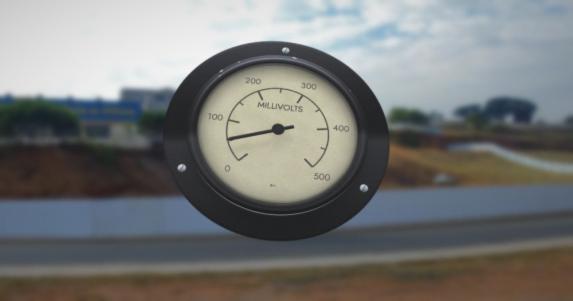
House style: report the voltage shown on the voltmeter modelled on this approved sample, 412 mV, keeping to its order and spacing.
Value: 50 mV
